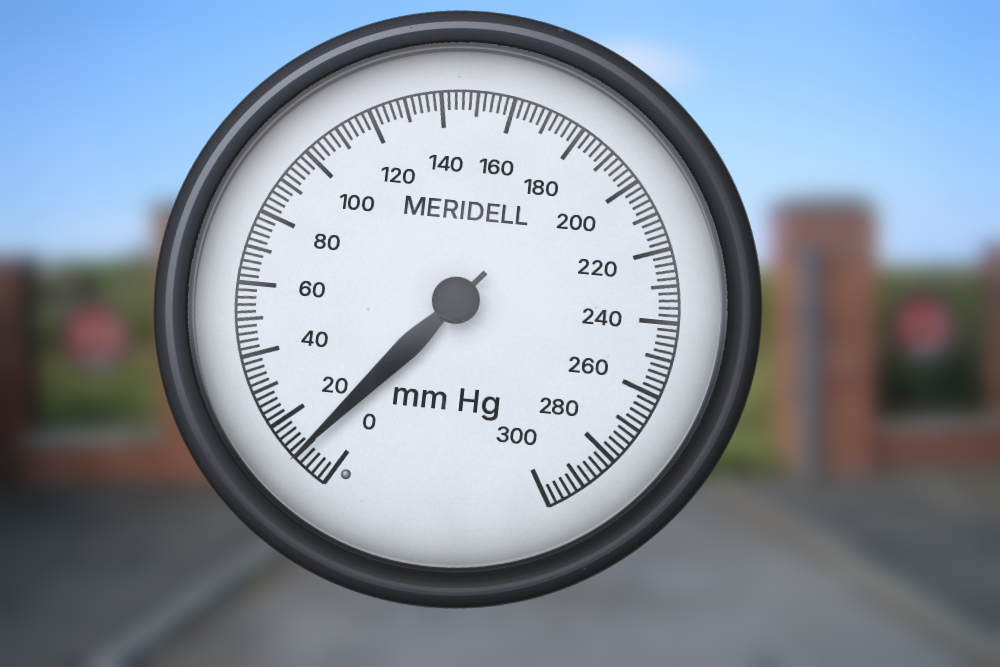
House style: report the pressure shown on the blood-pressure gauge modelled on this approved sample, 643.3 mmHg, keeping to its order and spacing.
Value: 10 mmHg
